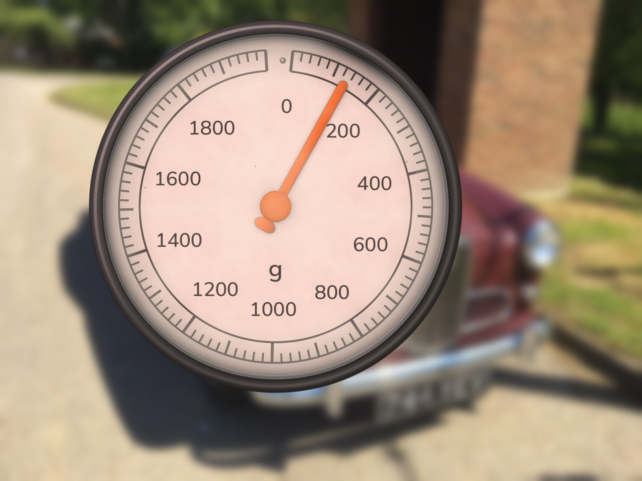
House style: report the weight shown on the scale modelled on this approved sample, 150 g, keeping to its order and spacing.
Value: 130 g
